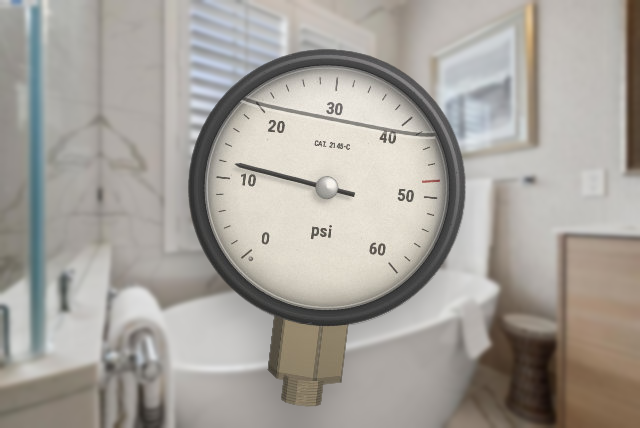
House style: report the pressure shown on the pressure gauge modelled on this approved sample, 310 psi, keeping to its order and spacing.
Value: 12 psi
